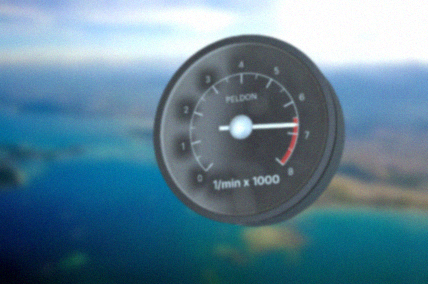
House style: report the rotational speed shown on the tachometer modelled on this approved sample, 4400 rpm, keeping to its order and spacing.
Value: 6750 rpm
